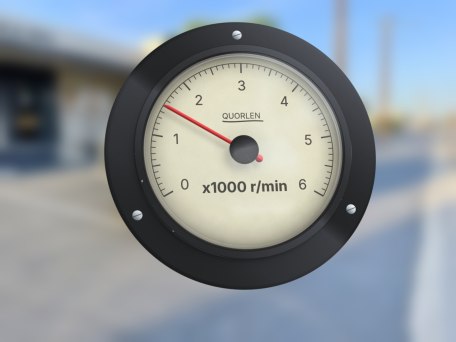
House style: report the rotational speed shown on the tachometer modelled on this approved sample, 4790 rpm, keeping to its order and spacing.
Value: 1500 rpm
